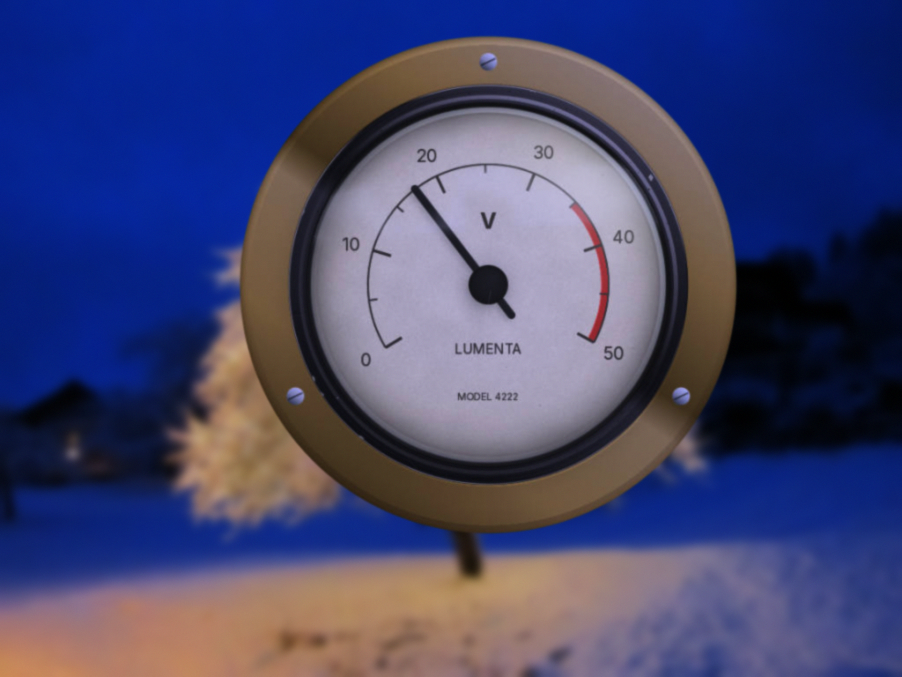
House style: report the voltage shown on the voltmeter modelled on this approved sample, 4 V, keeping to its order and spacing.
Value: 17.5 V
